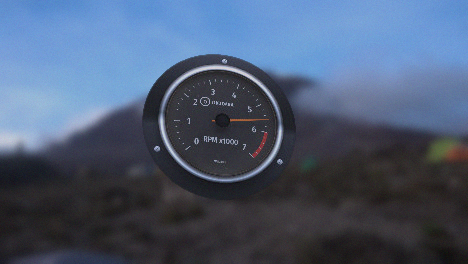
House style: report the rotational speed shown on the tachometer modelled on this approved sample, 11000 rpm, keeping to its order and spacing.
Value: 5600 rpm
